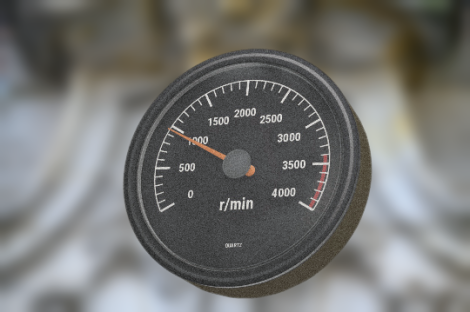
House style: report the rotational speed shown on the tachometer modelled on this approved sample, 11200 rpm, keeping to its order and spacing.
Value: 950 rpm
